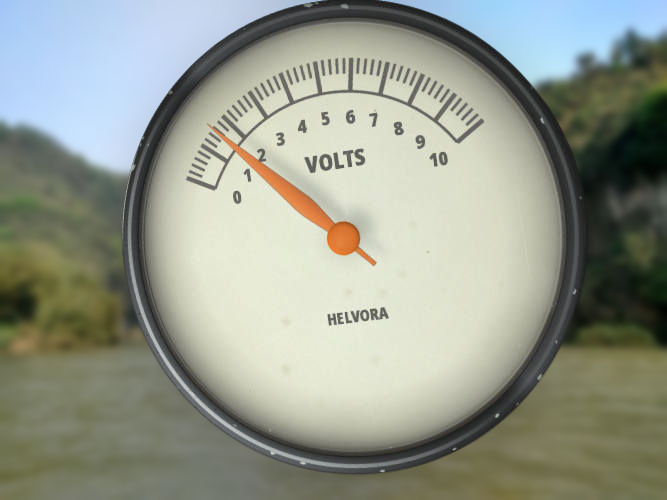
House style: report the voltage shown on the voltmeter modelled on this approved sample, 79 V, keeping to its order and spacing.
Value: 1.6 V
